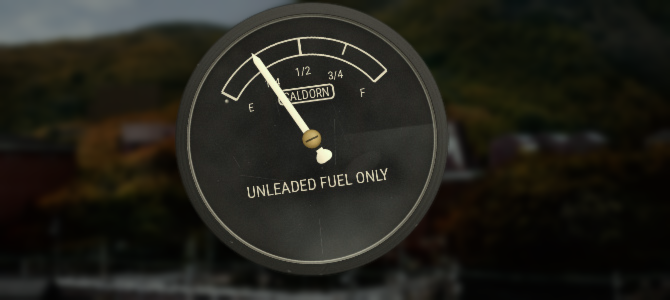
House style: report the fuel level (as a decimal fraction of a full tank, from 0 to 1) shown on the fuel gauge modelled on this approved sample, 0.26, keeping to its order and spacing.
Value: 0.25
